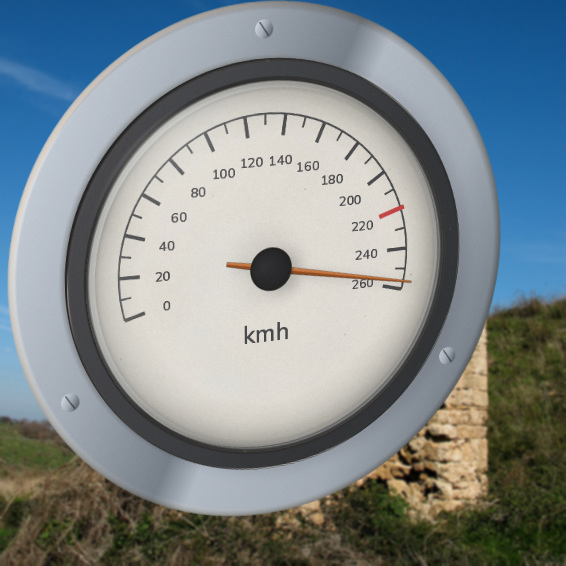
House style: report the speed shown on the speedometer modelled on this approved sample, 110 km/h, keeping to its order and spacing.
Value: 255 km/h
